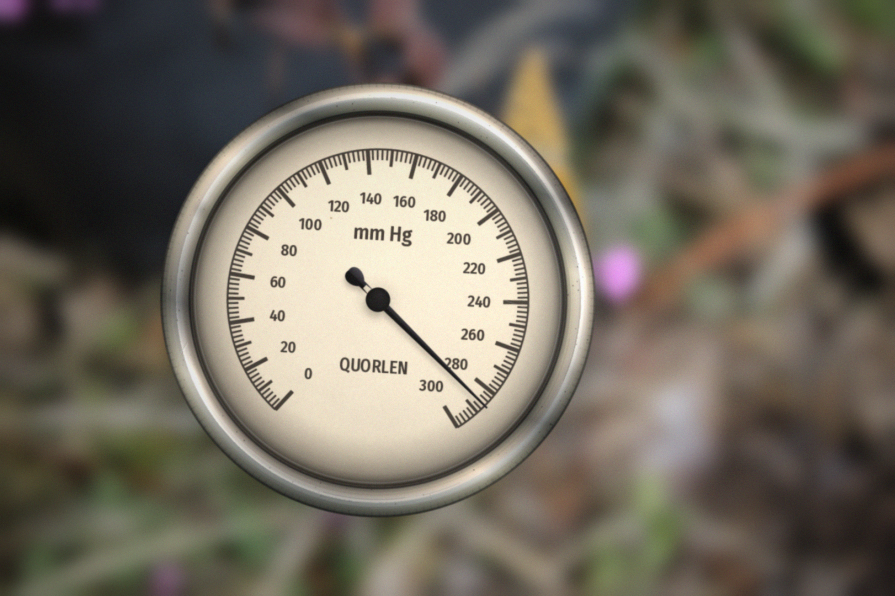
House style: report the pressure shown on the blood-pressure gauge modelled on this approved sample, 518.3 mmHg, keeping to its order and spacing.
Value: 286 mmHg
